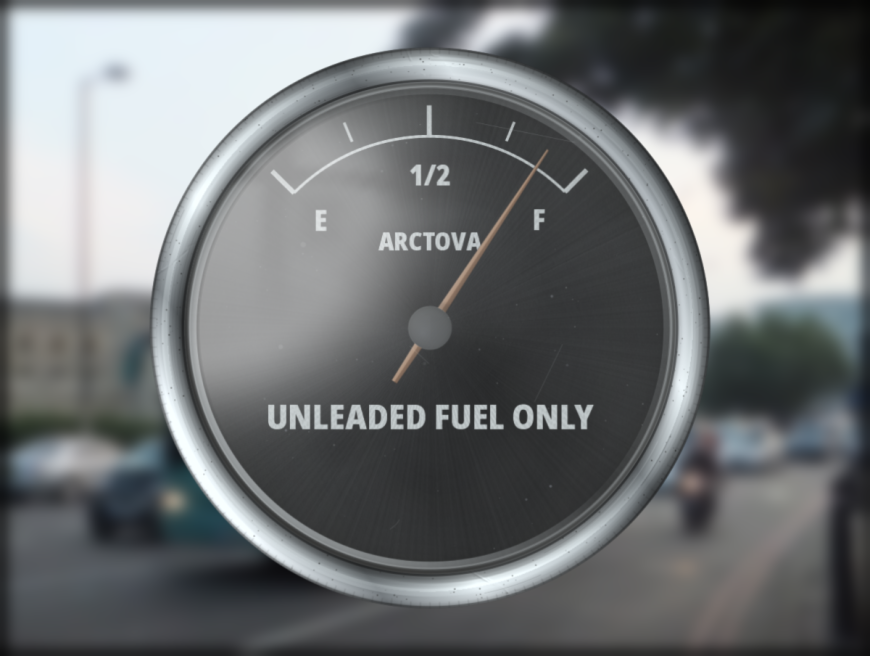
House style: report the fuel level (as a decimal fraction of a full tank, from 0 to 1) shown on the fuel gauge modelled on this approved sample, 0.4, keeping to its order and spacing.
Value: 0.875
